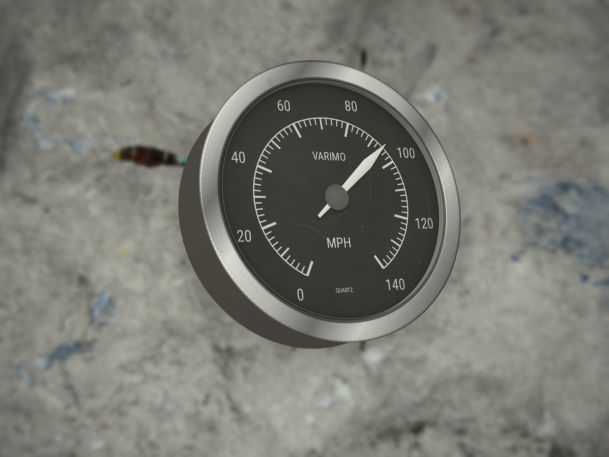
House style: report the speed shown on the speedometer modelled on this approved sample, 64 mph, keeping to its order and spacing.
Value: 94 mph
